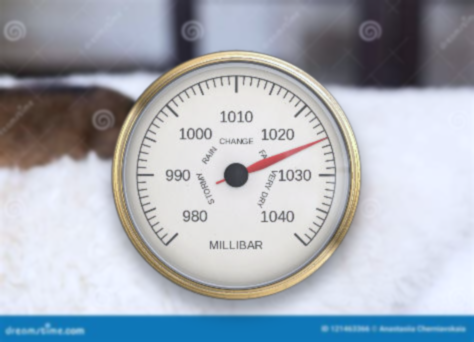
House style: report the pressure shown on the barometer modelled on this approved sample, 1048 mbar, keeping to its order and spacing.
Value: 1025 mbar
